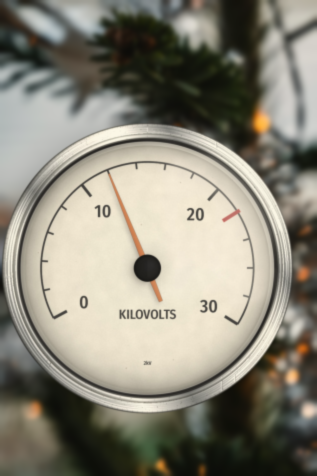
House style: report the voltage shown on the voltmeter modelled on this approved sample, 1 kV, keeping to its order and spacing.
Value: 12 kV
